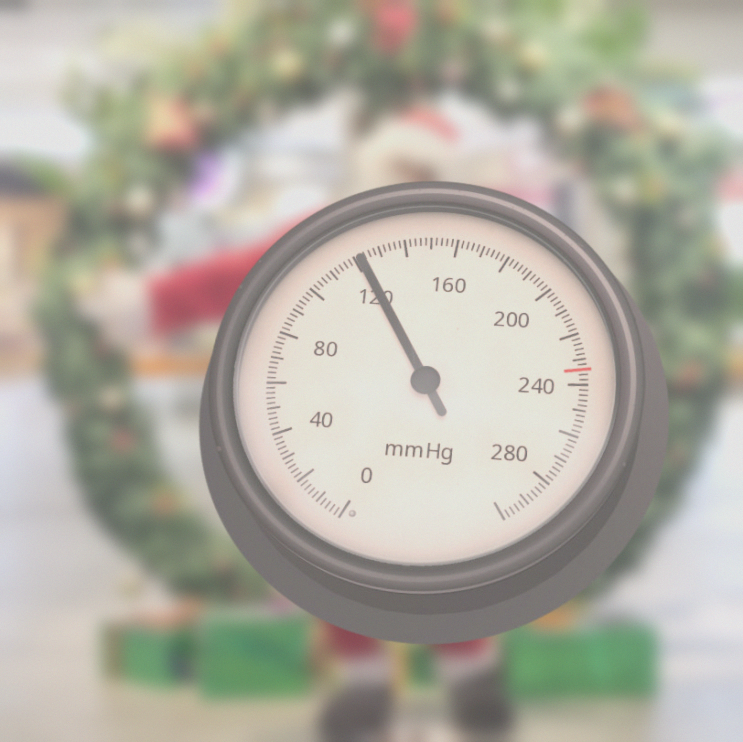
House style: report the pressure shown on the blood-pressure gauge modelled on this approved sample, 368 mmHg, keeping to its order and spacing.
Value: 122 mmHg
